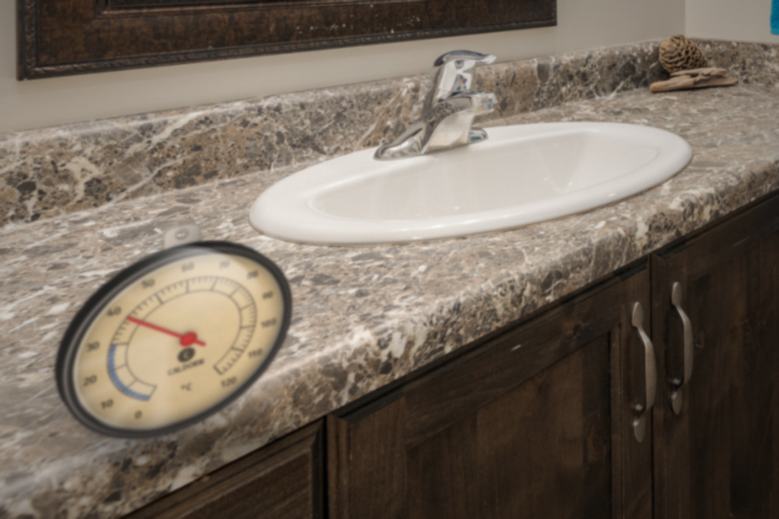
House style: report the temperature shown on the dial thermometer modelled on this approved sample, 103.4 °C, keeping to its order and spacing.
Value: 40 °C
